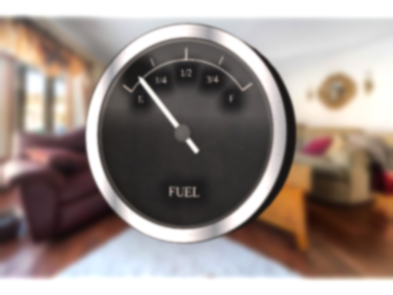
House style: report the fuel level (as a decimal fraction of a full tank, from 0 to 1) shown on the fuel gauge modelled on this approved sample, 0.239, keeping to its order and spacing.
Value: 0.125
